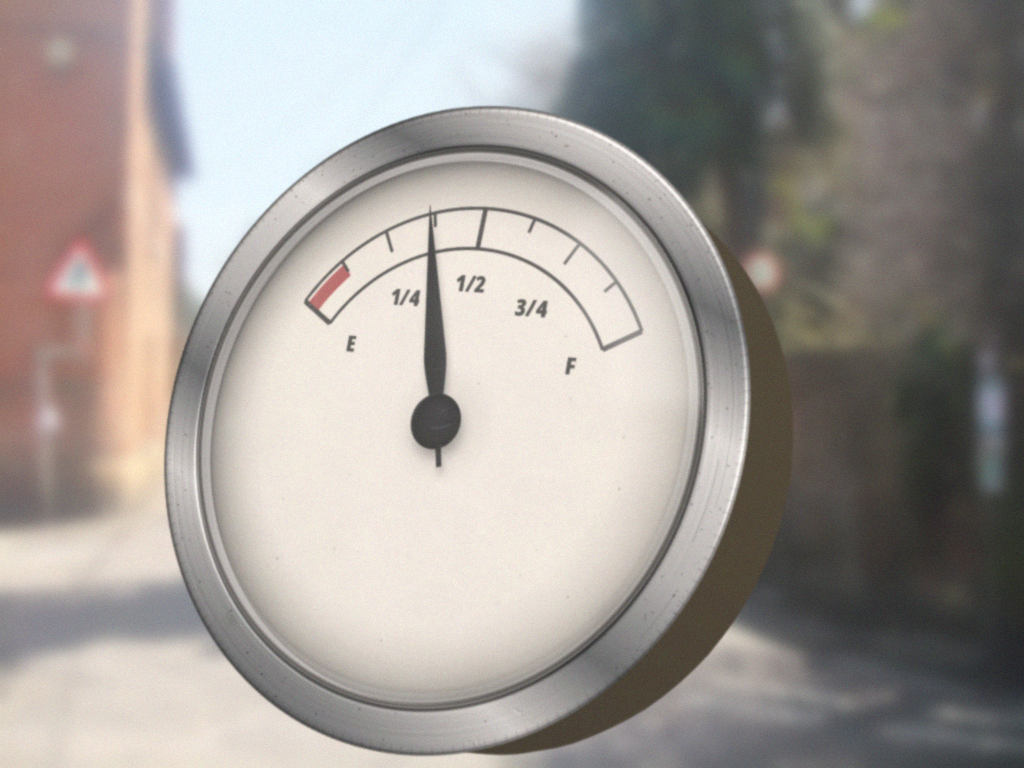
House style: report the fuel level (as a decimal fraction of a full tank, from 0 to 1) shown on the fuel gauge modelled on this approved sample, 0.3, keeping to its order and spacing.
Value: 0.375
